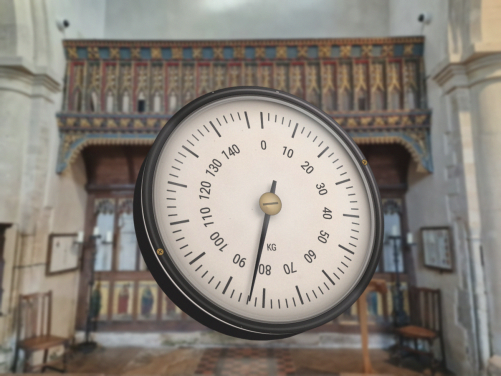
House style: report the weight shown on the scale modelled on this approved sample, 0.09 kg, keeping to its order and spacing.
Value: 84 kg
